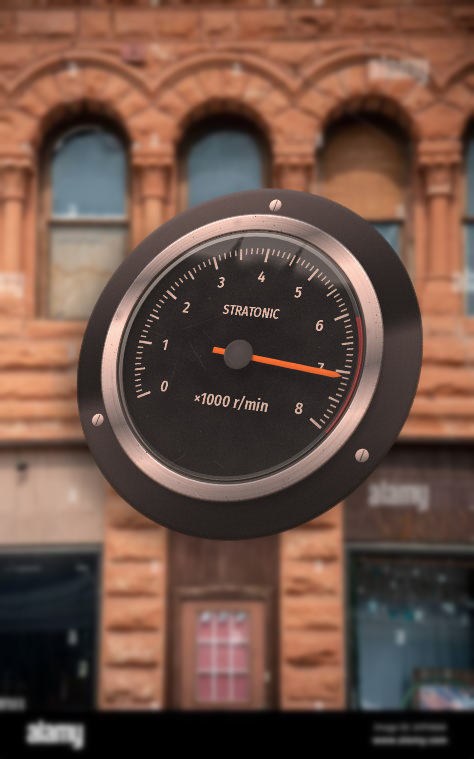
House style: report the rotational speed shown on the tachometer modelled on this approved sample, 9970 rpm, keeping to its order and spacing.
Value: 7100 rpm
